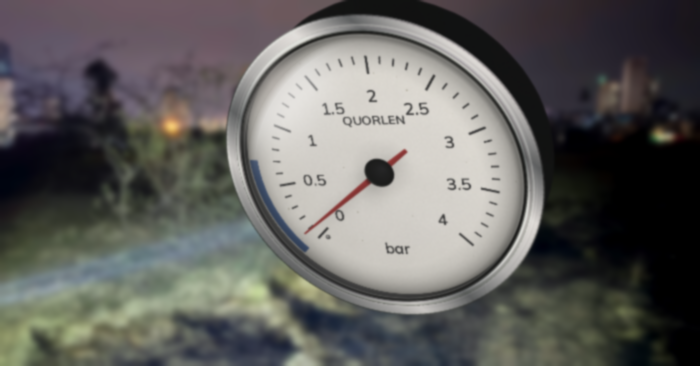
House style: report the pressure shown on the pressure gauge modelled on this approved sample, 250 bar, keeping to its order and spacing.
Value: 0.1 bar
